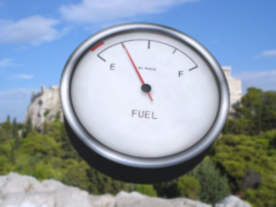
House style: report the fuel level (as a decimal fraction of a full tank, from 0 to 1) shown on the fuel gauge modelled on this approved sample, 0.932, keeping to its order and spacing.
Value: 0.25
